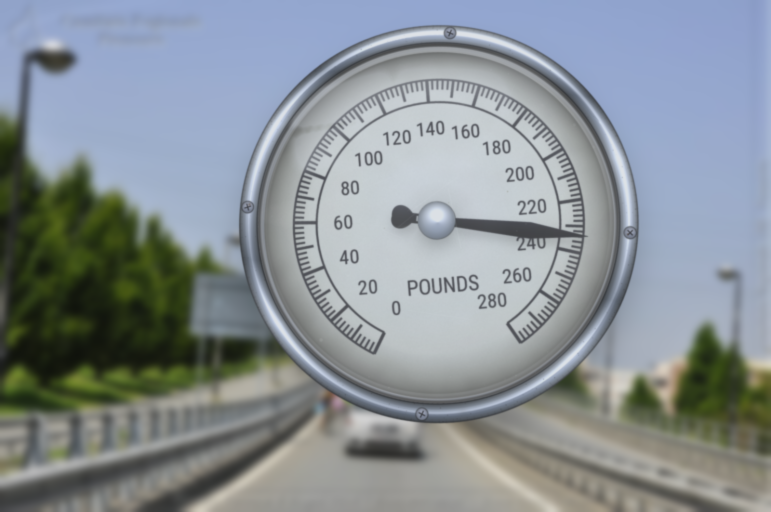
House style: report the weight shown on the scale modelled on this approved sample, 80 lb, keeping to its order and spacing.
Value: 234 lb
